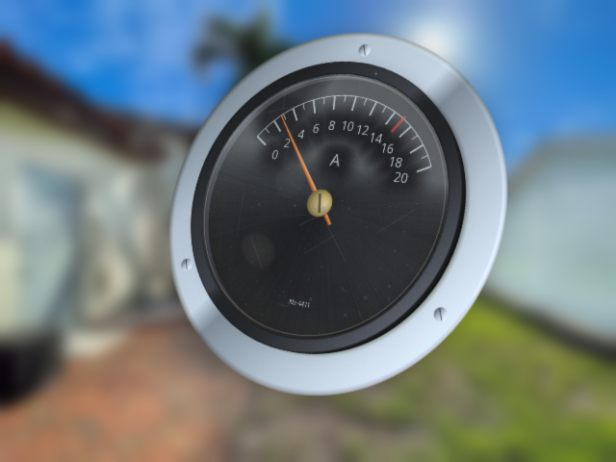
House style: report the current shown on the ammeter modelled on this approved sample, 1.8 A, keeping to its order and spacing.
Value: 3 A
